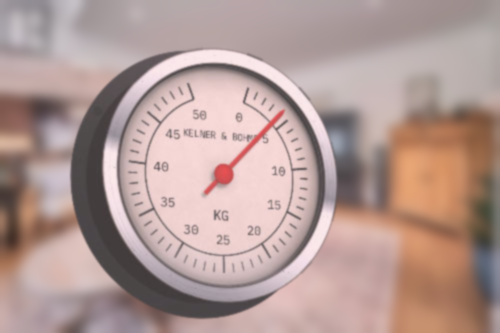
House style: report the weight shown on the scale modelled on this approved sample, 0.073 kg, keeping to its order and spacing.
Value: 4 kg
